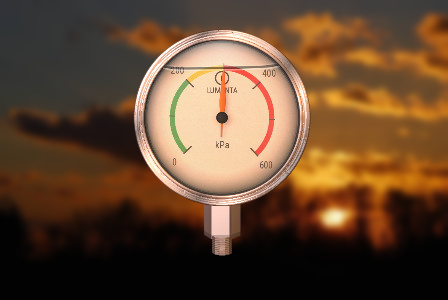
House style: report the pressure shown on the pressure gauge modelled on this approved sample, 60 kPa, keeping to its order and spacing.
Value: 300 kPa
